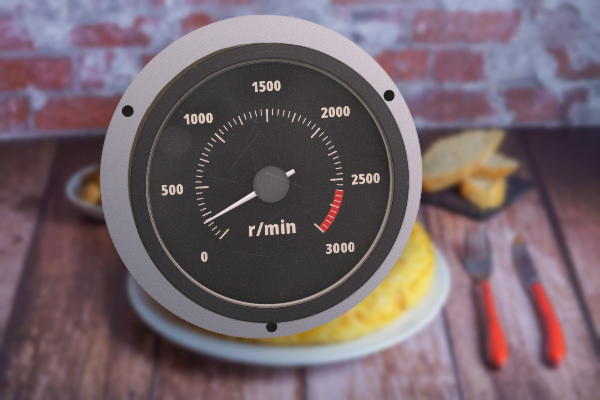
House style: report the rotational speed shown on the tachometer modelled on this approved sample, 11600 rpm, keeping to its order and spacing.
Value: 200 rpm
